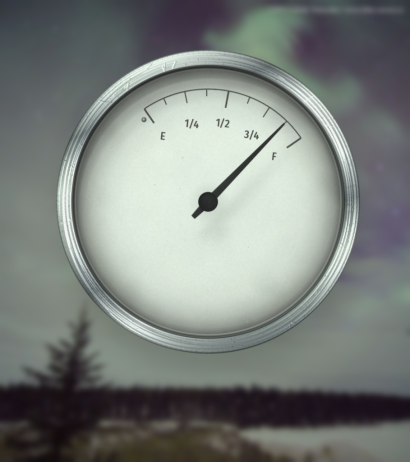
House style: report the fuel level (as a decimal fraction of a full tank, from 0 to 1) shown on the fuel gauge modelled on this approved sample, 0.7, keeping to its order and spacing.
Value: 0.875
